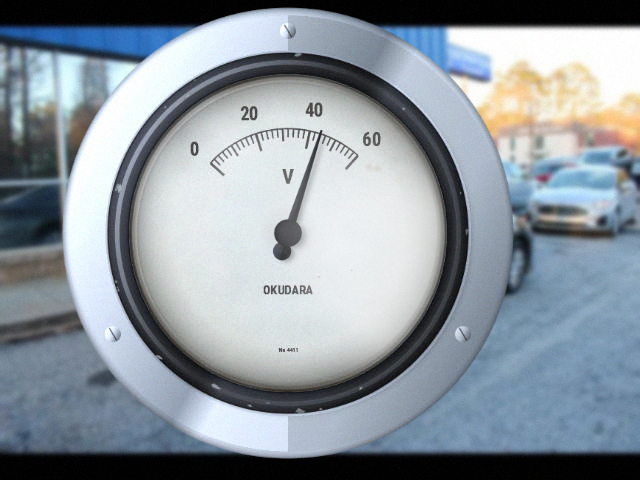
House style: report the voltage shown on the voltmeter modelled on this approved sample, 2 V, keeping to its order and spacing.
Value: 44 V
